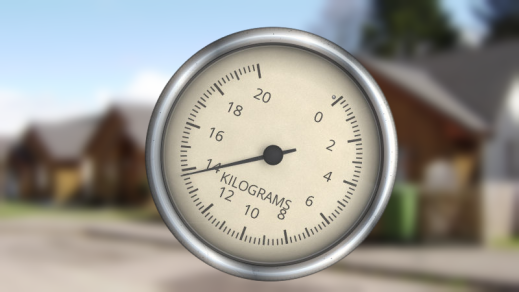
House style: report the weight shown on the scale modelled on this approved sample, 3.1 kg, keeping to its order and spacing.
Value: 13.8 kg
